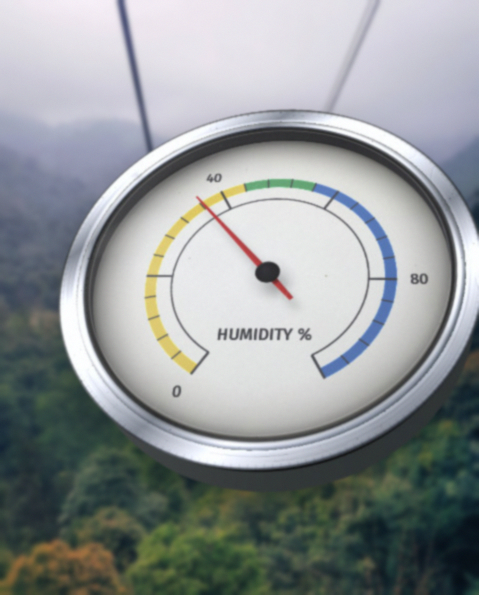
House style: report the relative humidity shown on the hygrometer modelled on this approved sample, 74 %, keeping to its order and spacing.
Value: 36 %
